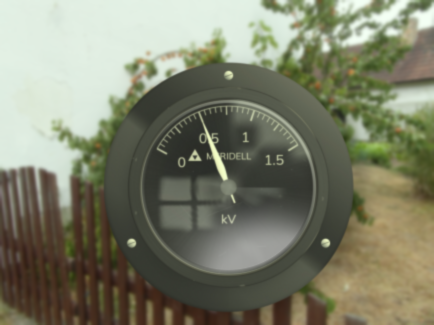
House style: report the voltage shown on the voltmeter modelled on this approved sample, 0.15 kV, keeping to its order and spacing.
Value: 0.5 kV
